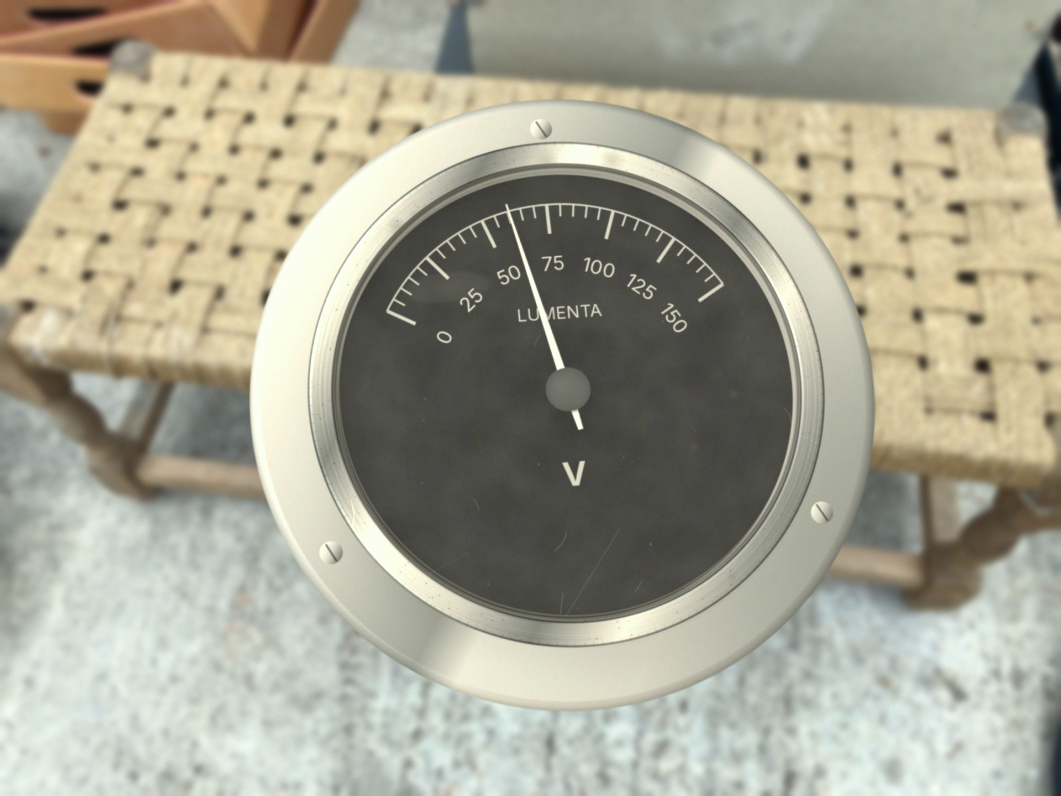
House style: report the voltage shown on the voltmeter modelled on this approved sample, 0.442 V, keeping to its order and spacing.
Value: 60 V
